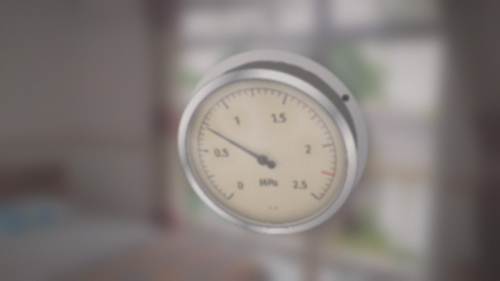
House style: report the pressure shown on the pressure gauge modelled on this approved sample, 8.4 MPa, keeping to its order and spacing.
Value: 0.75 MPa
